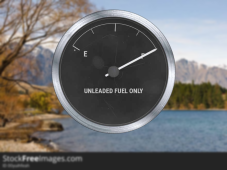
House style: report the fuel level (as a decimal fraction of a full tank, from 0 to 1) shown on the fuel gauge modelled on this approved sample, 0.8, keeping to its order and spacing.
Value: 1
